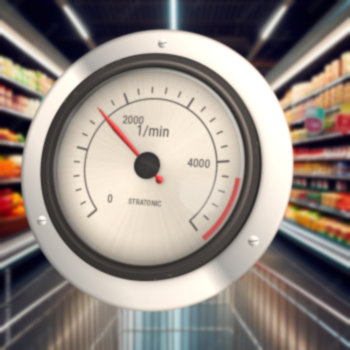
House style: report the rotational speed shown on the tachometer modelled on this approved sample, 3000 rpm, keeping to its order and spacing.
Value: 1600 rpm
